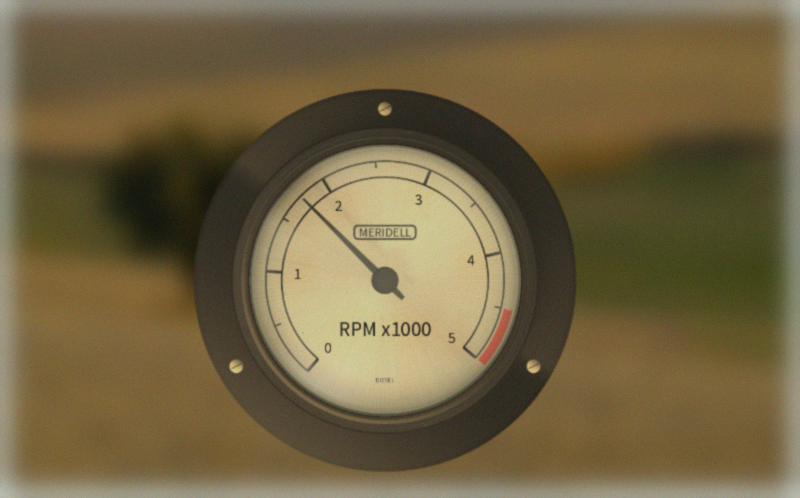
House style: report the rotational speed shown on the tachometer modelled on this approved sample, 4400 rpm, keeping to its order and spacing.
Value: 1750 rpm
